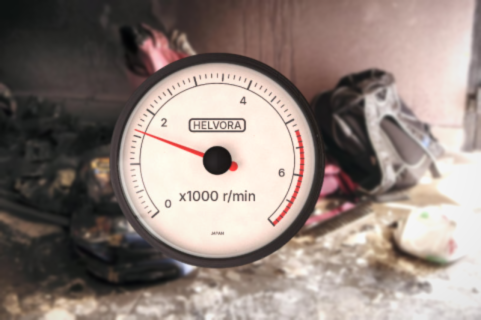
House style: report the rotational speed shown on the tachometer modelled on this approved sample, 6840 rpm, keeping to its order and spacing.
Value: 1600 rpm
